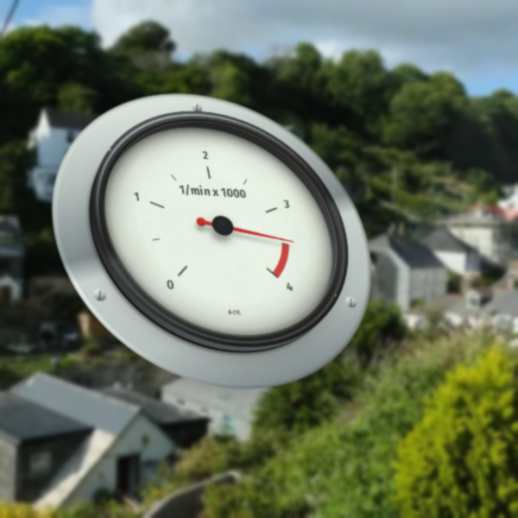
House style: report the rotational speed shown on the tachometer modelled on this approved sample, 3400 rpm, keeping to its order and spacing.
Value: 3500 rpm
